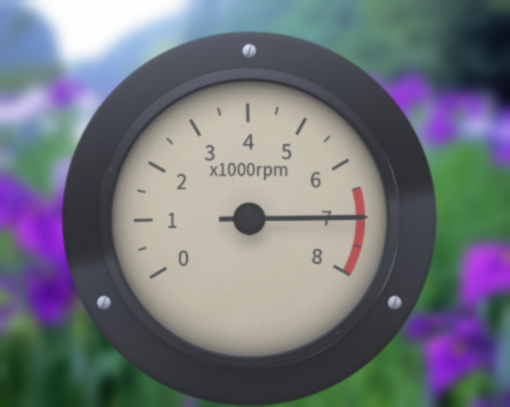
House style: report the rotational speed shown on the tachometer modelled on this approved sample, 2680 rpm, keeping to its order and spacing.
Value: 7000 rpm
